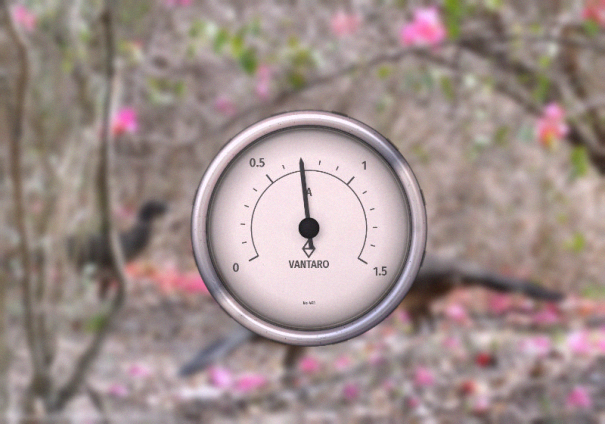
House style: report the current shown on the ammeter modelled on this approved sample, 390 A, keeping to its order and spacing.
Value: 0.7 A
